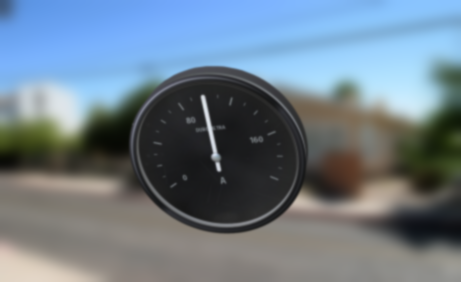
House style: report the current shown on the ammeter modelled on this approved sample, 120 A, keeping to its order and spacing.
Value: 100 A
